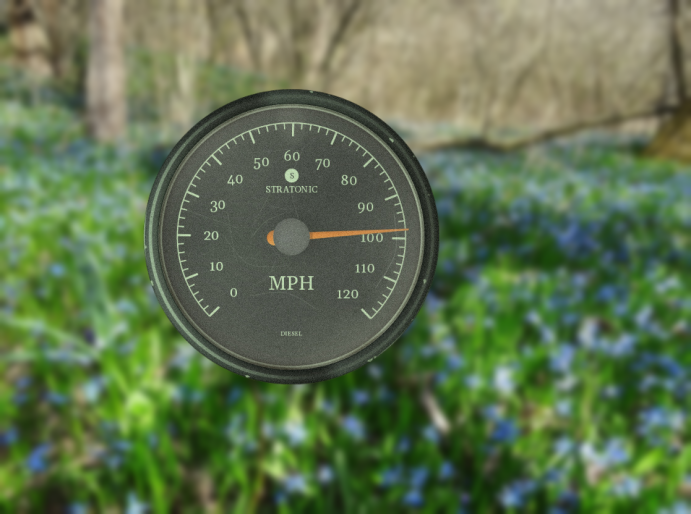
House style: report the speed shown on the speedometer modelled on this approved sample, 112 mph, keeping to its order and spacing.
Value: 98 mph
